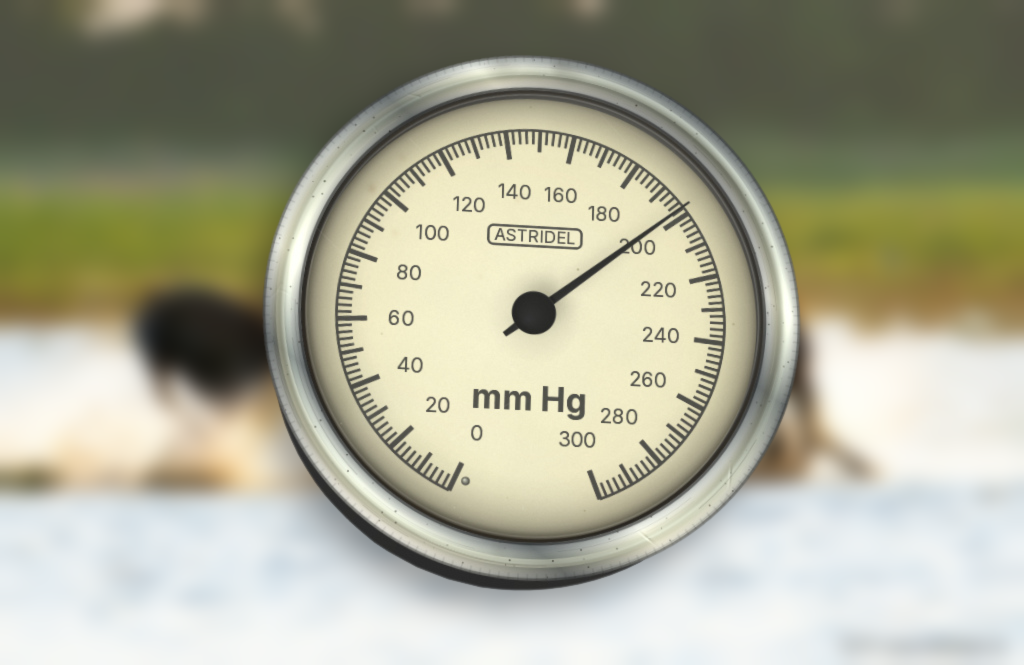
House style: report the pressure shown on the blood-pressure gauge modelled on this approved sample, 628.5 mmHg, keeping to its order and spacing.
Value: 198 mmHg
